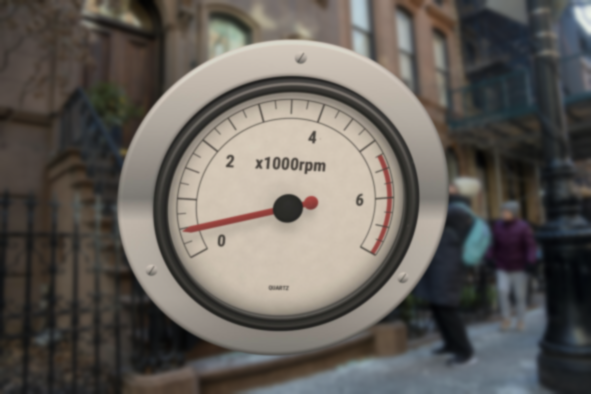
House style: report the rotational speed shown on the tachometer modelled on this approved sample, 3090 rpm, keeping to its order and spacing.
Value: 500 rpm
